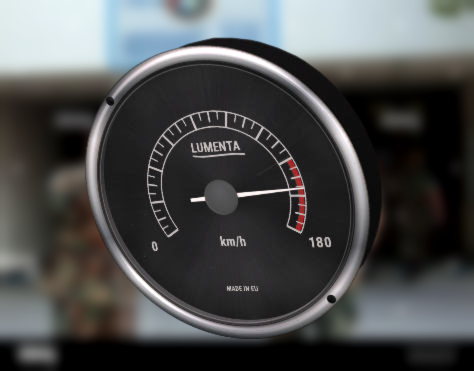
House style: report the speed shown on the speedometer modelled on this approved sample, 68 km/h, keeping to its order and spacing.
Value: 155 km/h
